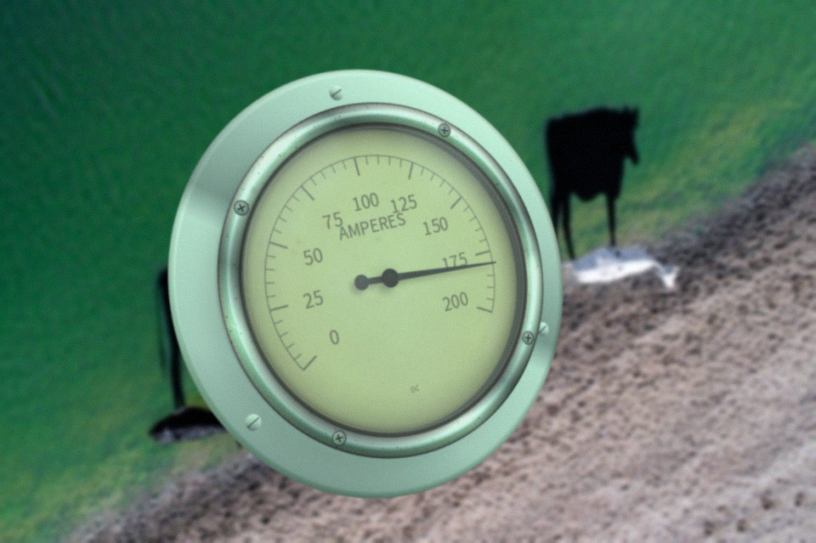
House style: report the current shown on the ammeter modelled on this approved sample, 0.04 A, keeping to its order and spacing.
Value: 180 A
